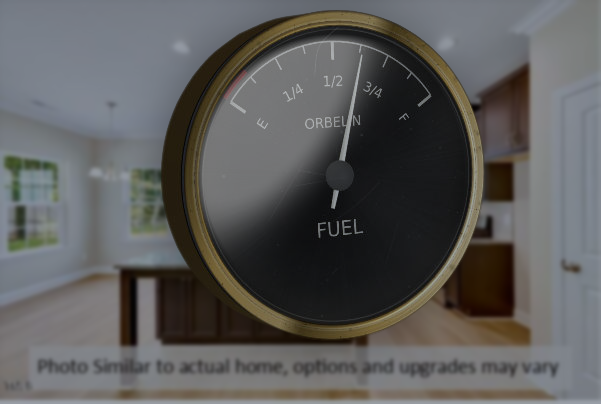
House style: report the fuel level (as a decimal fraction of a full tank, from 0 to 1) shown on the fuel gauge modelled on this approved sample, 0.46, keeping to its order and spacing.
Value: 0.625
